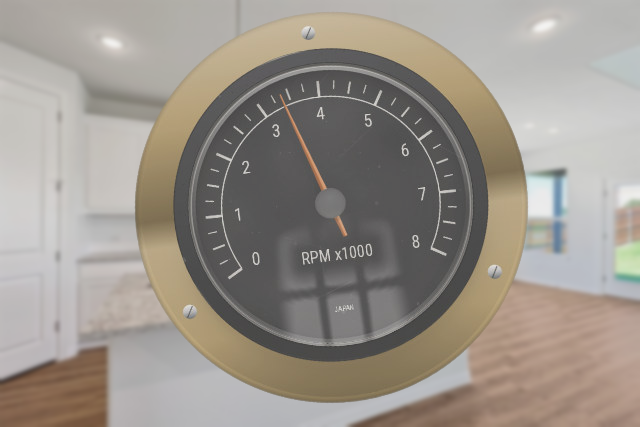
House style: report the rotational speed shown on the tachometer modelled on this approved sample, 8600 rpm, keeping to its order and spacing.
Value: 3375 rpm
